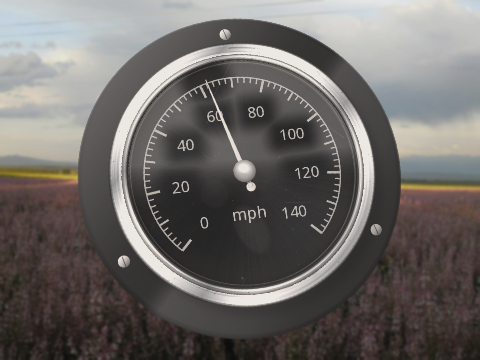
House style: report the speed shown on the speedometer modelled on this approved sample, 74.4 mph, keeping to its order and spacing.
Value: 62 mph
